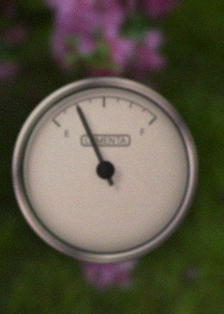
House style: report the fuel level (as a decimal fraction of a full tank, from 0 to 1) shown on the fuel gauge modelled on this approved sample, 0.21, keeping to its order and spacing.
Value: 0.25
